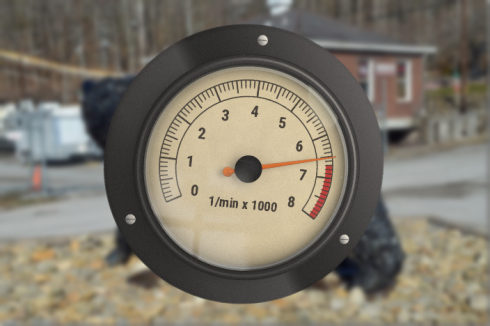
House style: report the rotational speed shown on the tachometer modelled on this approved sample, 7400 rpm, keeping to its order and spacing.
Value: 6500 rpm
